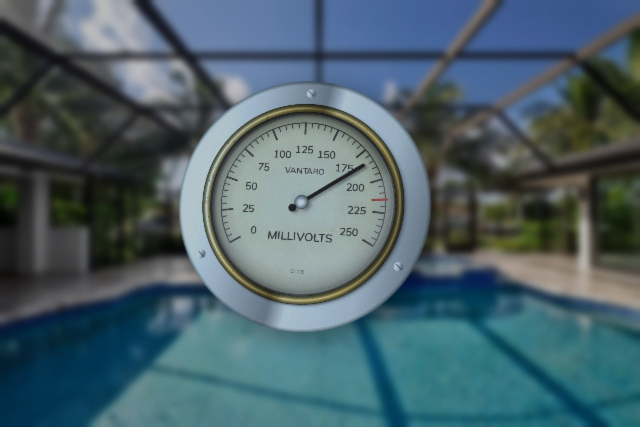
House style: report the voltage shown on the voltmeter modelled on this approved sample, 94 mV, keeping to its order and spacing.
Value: 185 mV
